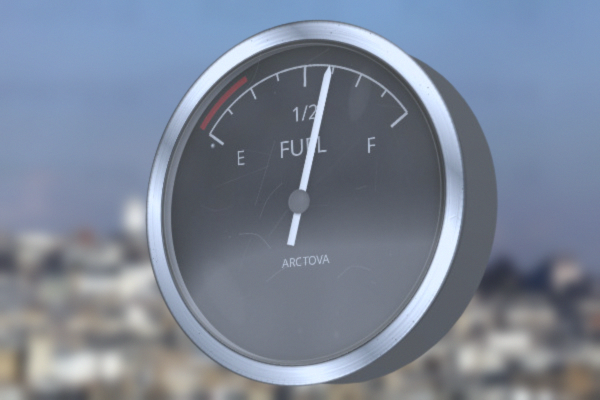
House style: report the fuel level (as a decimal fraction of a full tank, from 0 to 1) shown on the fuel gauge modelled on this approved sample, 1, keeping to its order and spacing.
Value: 0.625
